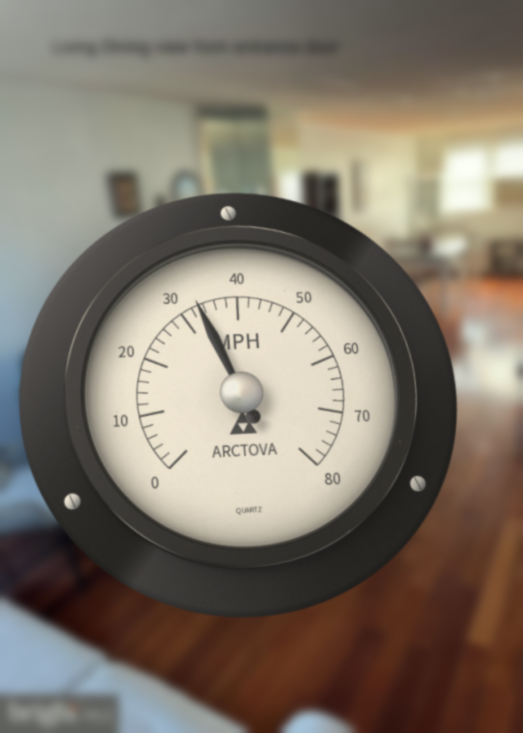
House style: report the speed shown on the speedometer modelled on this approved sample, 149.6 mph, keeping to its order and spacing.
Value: 33 mph
